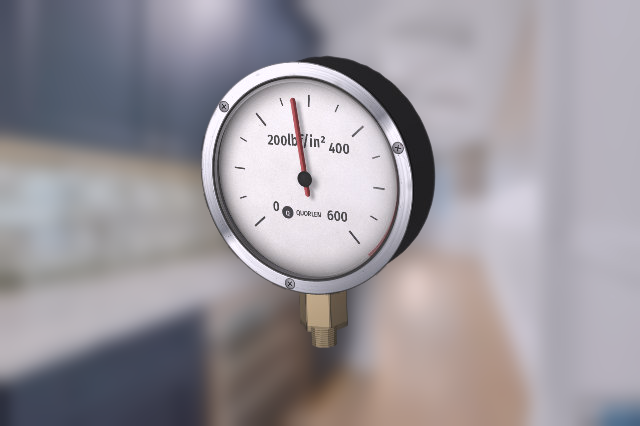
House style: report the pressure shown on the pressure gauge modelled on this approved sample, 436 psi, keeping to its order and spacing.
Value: 275 psi
